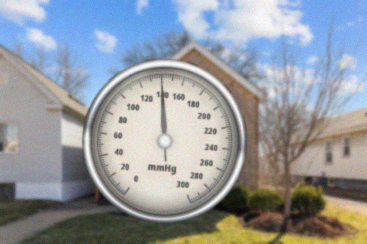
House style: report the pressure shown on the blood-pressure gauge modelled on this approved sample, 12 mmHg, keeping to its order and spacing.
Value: 140 mmHg
